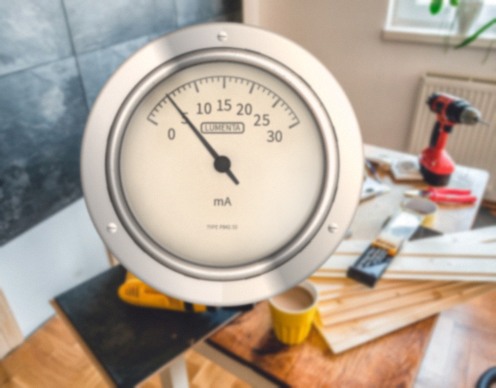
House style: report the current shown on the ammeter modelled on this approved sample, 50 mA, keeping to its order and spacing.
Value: 5 mA
